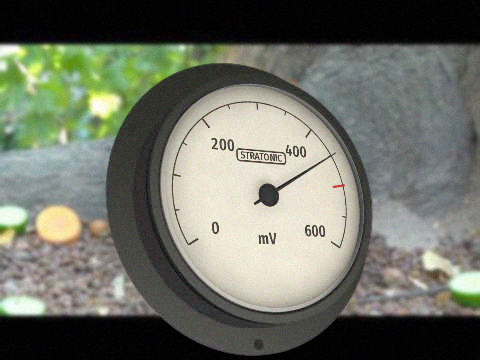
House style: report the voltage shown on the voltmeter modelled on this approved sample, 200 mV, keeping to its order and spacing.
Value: 450 mV
